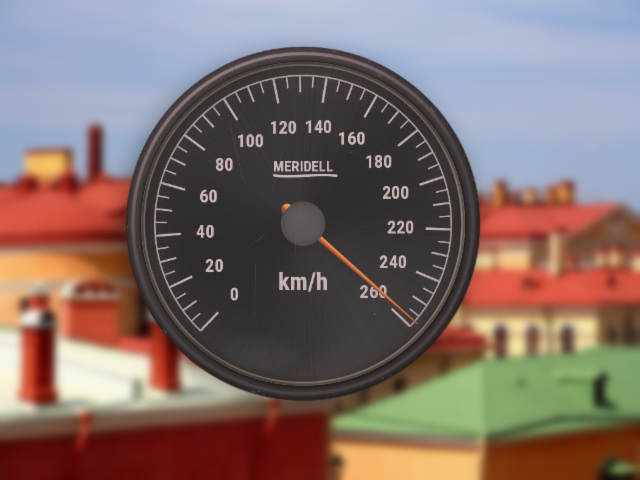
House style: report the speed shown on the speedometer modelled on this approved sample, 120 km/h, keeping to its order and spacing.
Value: 257.5 km/h
